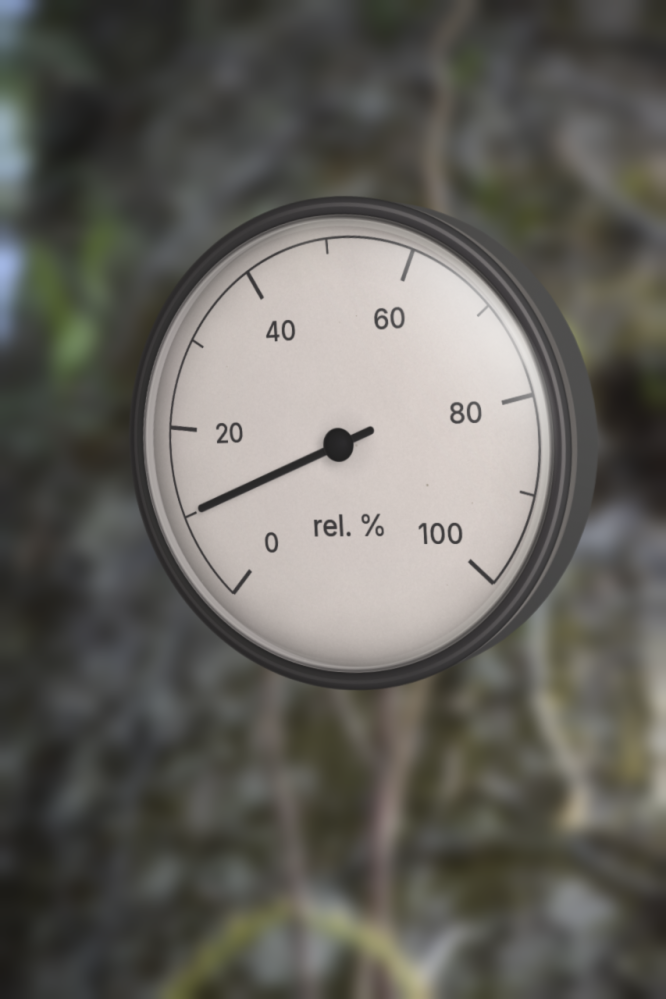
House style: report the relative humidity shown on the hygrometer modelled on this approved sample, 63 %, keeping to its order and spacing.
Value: 10 %
